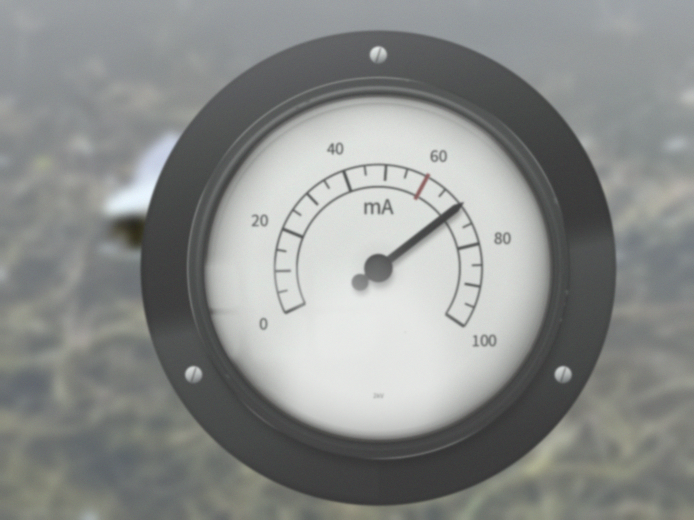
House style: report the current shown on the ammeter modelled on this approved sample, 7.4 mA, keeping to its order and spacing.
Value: 70 mA
